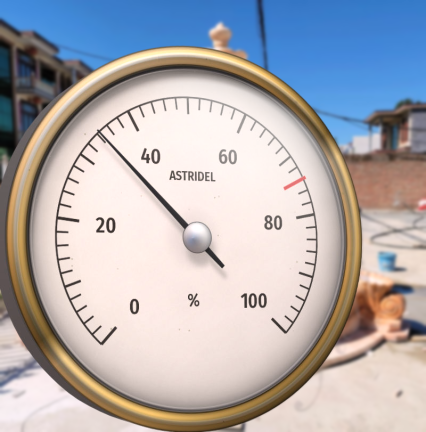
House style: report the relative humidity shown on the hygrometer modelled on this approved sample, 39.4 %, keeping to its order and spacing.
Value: 34 %
